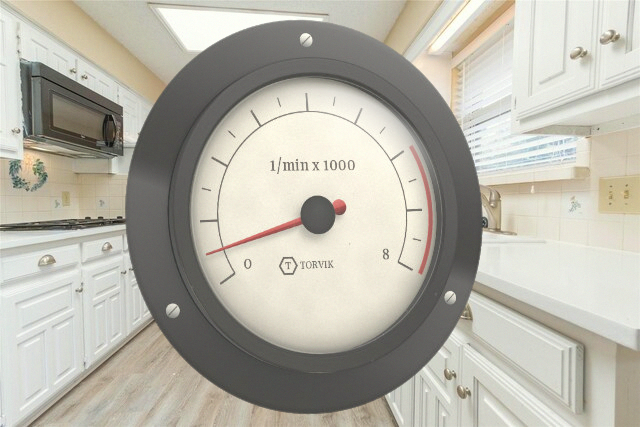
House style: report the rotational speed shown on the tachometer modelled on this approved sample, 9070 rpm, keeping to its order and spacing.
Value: 500 rpm
